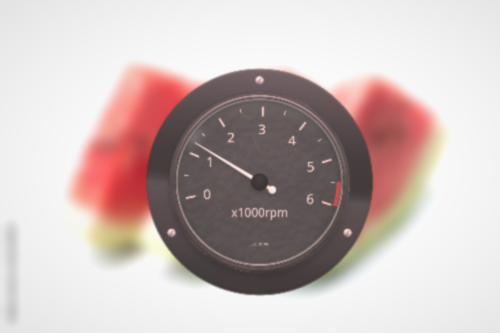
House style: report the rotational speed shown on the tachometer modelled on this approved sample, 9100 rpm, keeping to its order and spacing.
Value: 1250 rpm
